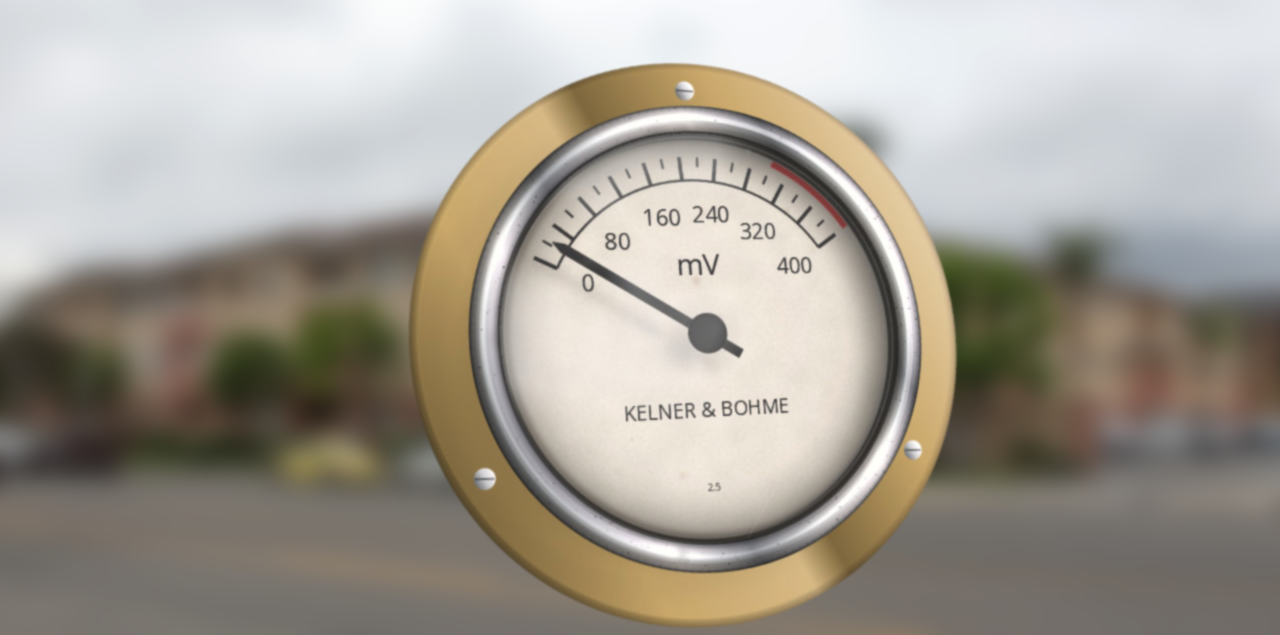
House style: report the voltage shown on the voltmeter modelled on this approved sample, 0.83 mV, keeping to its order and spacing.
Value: 20 mV
